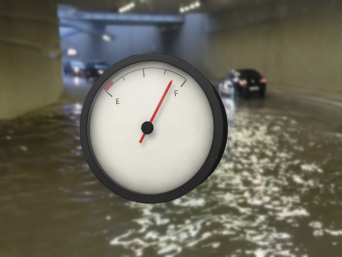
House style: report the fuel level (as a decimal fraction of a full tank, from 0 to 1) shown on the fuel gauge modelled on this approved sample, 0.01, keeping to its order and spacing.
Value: 0.875
